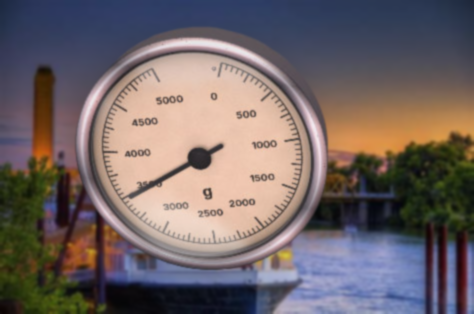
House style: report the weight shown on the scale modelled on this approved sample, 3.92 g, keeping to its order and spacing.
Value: 3500 g
